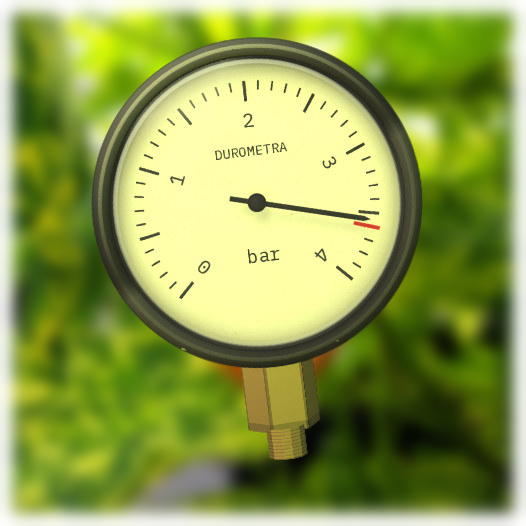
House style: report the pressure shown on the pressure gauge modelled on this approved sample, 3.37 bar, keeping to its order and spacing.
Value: 3.55 bar
